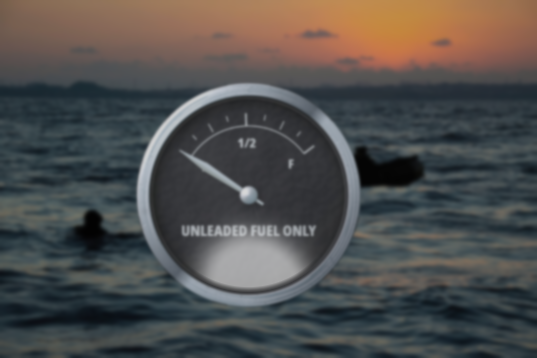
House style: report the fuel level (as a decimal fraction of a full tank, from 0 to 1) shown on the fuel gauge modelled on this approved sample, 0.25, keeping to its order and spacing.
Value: 0
